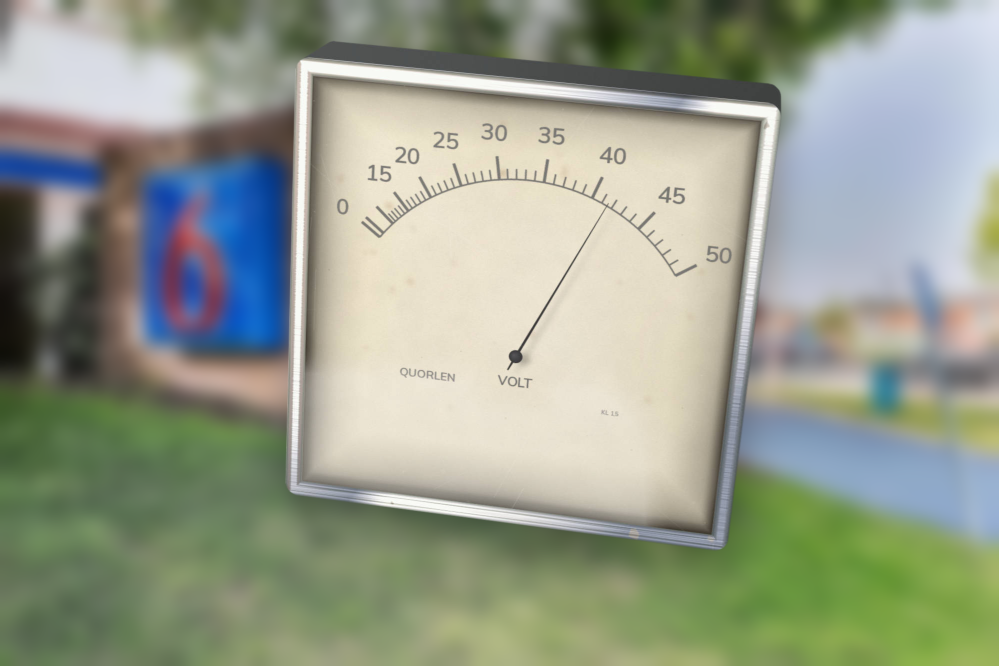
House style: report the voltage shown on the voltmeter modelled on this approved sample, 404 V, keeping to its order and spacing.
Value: 41.5 V
